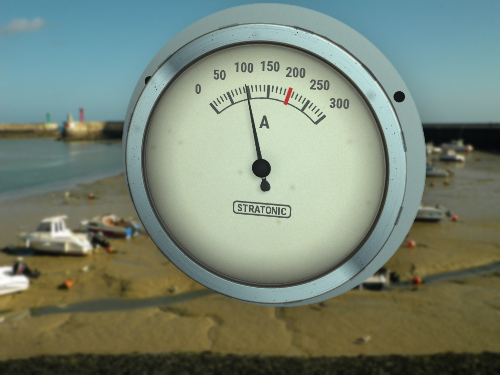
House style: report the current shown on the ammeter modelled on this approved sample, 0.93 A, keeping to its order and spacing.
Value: 100 A
